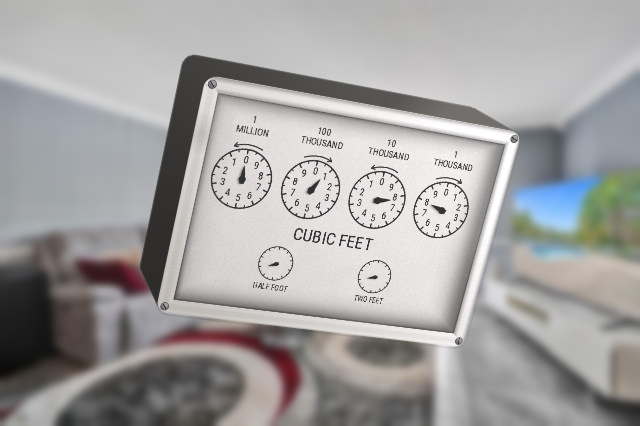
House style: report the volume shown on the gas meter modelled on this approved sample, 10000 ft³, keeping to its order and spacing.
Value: 7800 ft³
